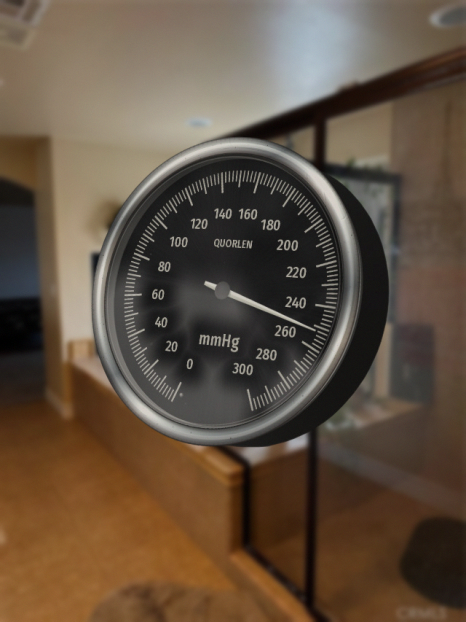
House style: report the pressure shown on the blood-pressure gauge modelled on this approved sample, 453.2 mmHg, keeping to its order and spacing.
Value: 252 mmHg
